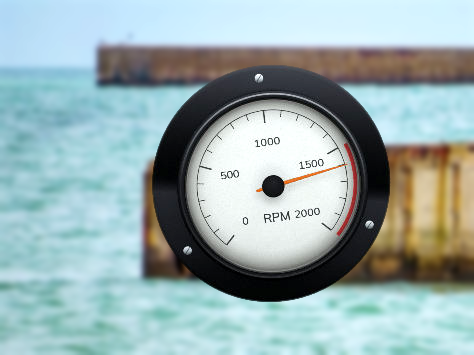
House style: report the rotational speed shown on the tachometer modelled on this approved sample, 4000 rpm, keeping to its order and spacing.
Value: 1600 rpm
